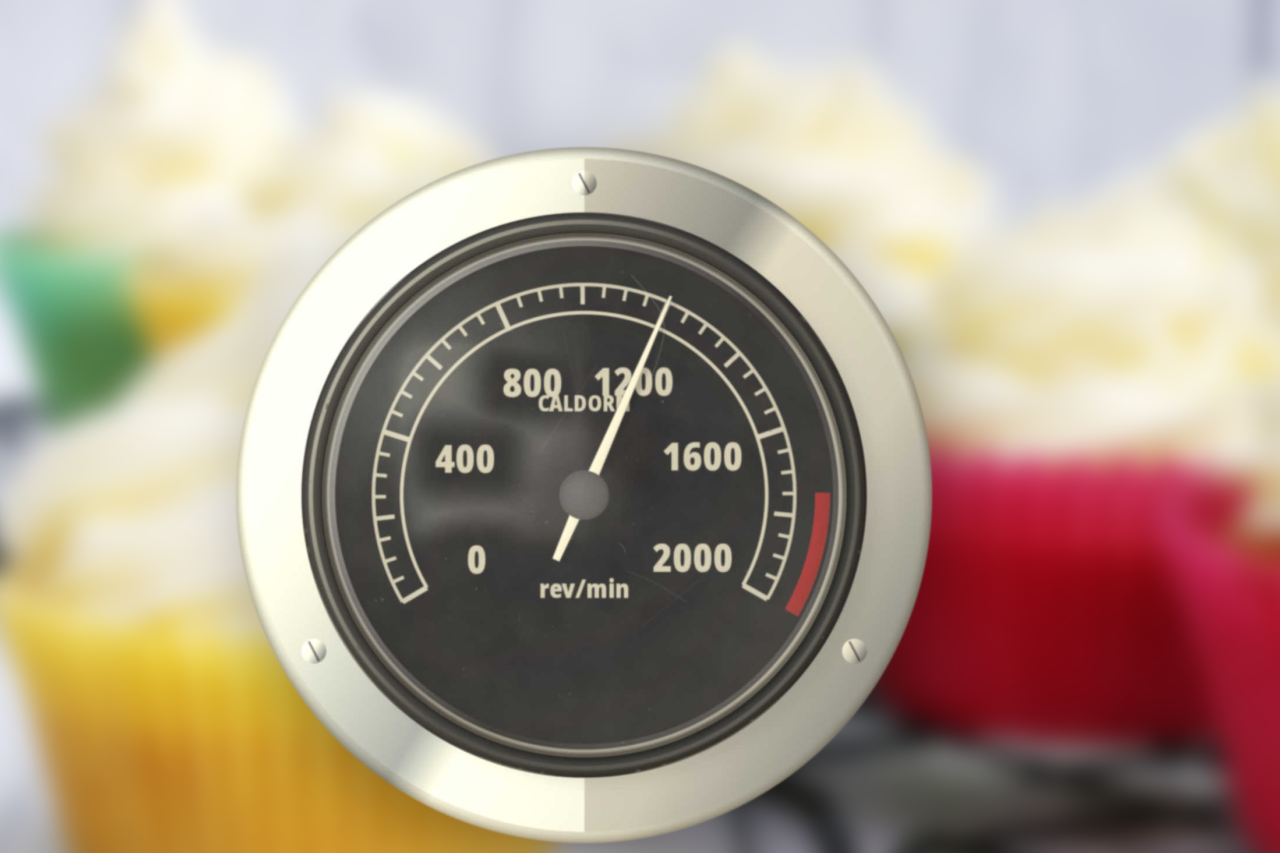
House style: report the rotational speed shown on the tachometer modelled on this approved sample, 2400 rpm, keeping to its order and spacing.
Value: 1200 rpm
